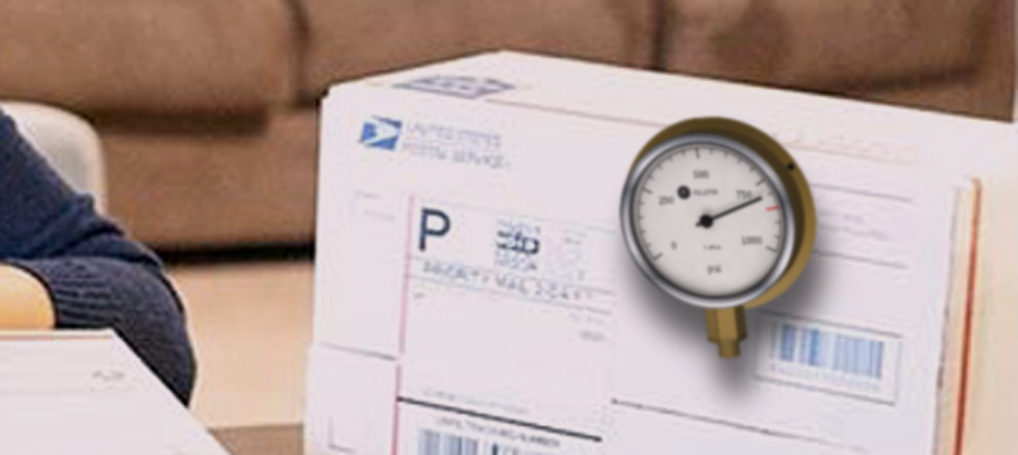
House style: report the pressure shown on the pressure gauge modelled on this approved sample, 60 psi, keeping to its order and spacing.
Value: 800 psi
